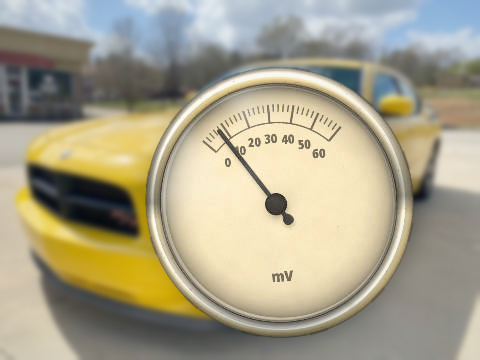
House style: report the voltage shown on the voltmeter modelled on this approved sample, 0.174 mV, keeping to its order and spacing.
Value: 8 mV
